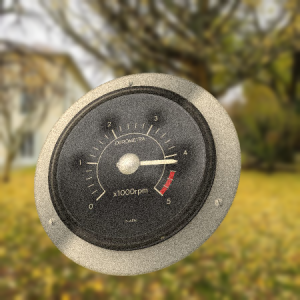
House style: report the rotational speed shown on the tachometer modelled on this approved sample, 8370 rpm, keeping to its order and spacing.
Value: 4200 rpm
